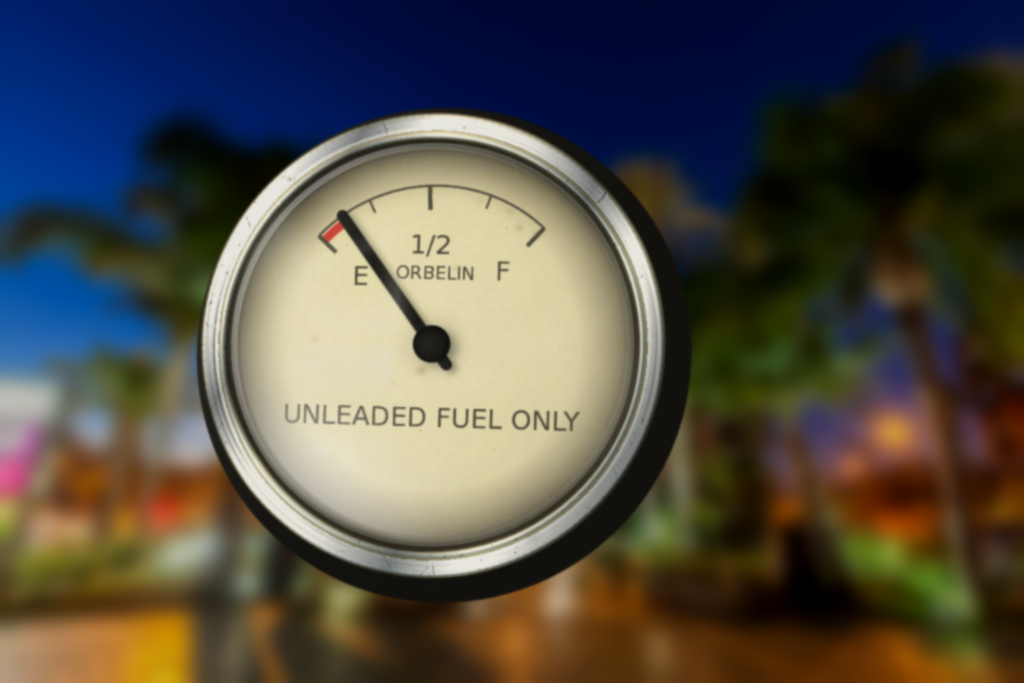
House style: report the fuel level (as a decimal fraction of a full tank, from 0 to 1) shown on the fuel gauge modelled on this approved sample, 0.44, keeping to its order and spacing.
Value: 0.125
